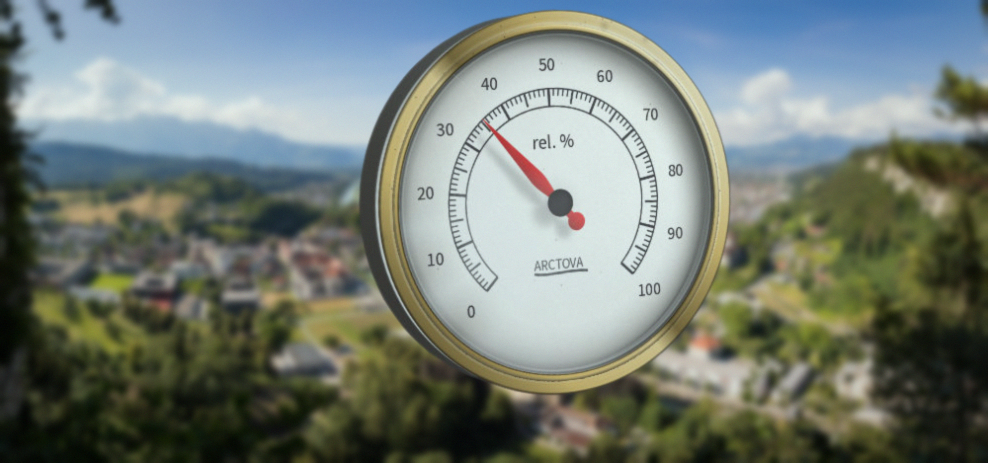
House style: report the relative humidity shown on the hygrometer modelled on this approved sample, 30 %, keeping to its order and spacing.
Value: 35 %
